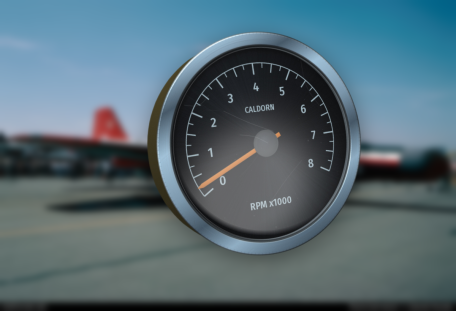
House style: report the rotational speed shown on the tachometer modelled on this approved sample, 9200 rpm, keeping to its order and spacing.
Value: 250 rpm
